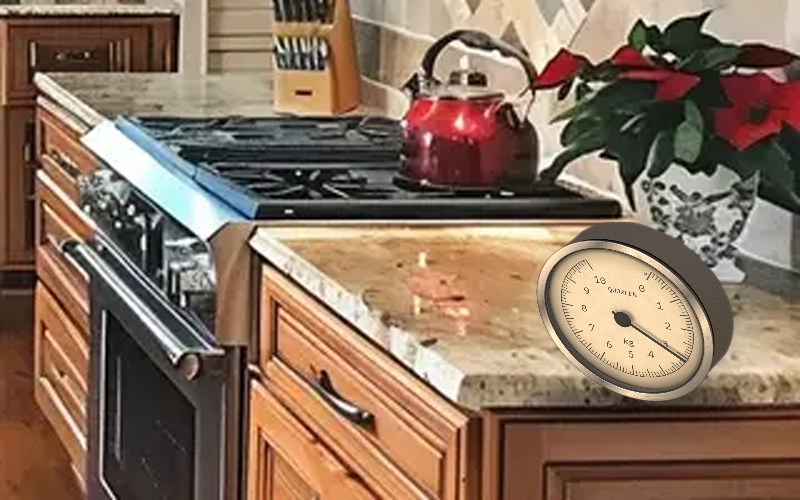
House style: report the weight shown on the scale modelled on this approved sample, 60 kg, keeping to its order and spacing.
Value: 3 kg
